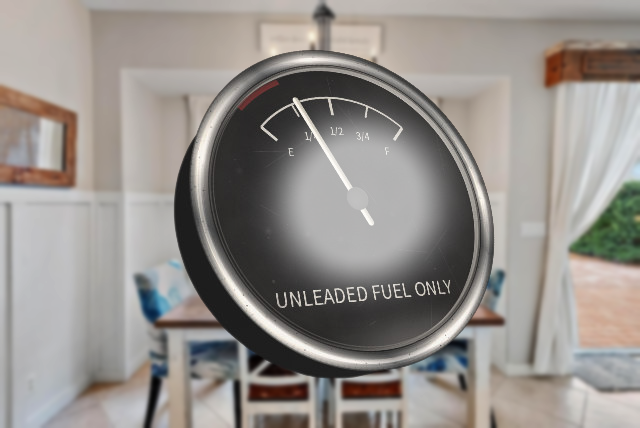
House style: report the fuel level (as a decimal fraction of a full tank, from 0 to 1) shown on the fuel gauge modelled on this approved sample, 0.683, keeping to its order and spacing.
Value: 0.25
